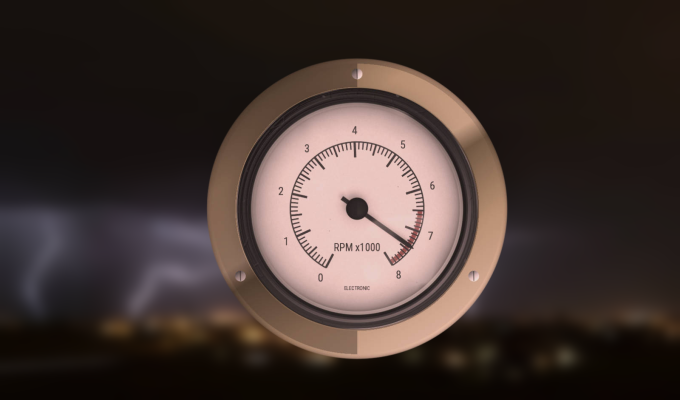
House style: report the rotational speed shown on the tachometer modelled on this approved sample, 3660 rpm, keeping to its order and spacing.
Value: 7400 rpm
